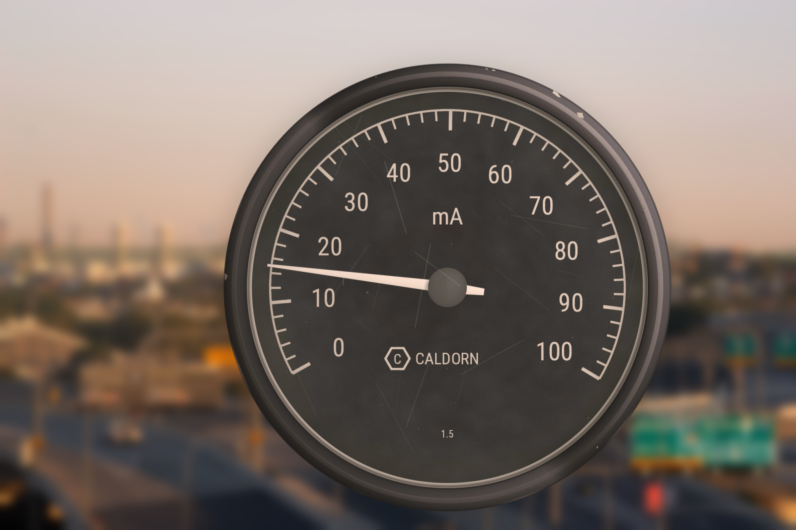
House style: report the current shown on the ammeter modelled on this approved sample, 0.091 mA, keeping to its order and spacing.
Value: 15 mA
